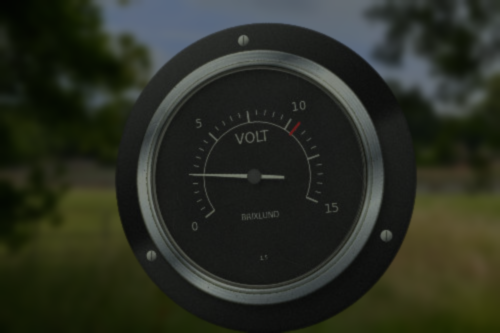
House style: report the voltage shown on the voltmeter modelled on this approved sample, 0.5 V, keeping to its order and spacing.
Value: 2.5 V
